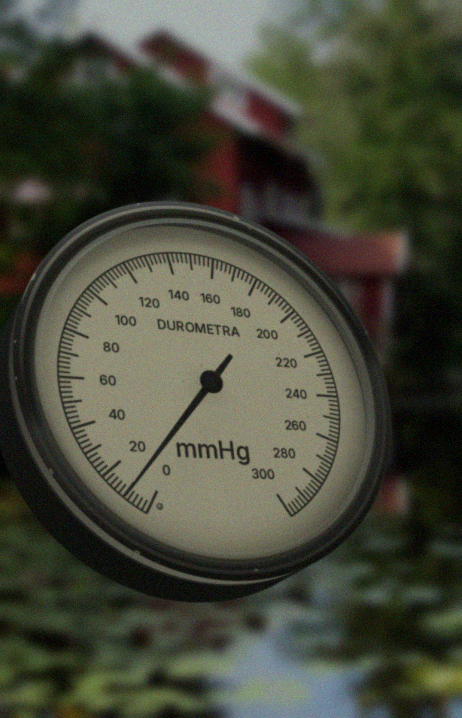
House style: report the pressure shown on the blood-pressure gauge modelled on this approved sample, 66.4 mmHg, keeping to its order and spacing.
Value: 10 mmHg
